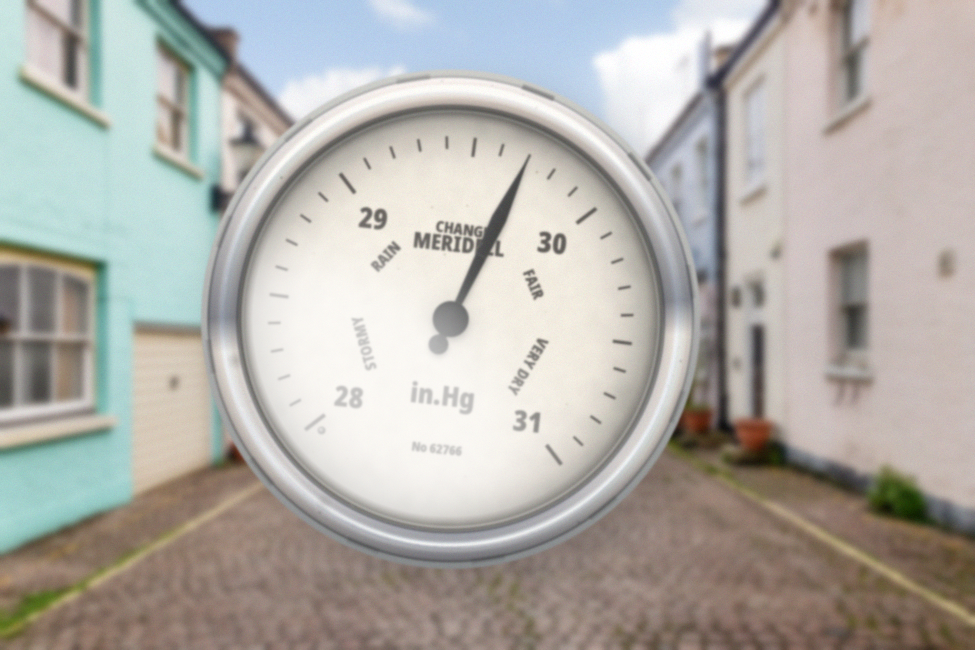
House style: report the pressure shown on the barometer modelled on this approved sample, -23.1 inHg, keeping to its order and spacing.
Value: 29.7 inHg
